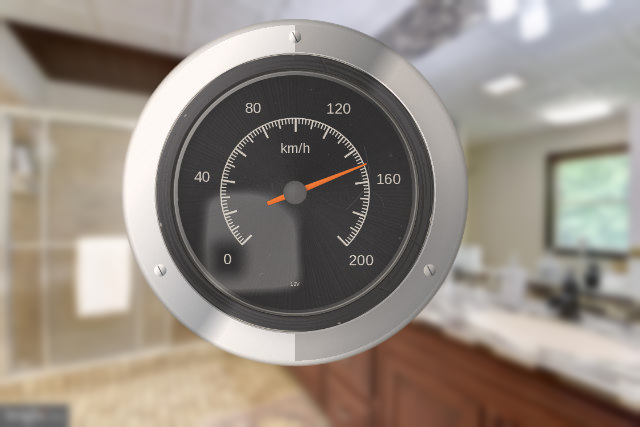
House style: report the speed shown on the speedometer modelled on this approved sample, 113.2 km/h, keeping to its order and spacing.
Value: 150 km/h
